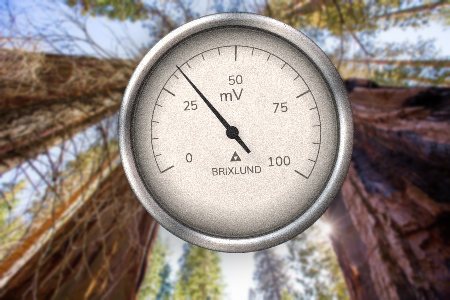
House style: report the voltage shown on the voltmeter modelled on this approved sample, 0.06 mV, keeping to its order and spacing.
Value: 32.5 mV
